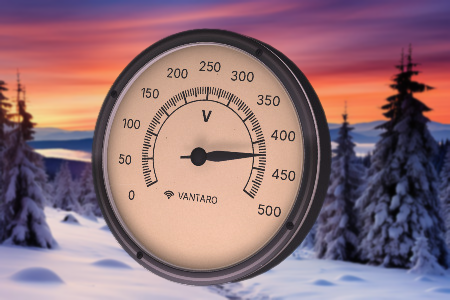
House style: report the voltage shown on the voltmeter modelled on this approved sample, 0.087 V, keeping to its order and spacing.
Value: 425 V
